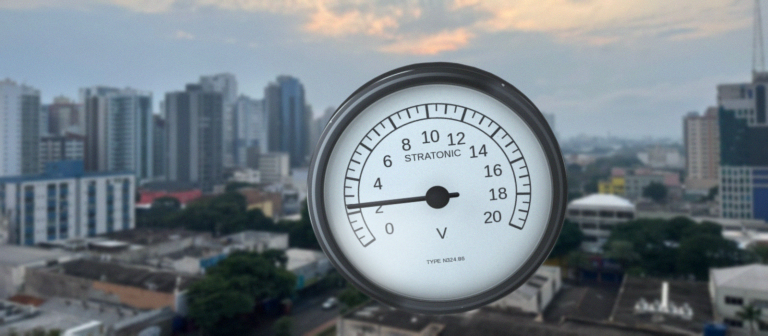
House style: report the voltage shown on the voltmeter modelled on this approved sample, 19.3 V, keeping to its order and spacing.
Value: 2.5 V
